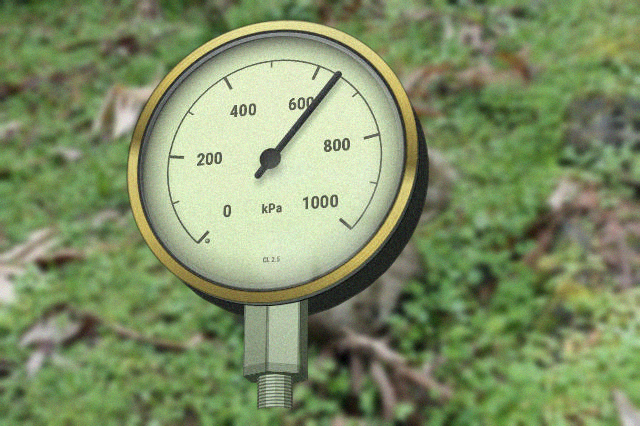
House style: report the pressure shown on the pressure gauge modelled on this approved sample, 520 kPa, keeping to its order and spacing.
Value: 650 kPa
